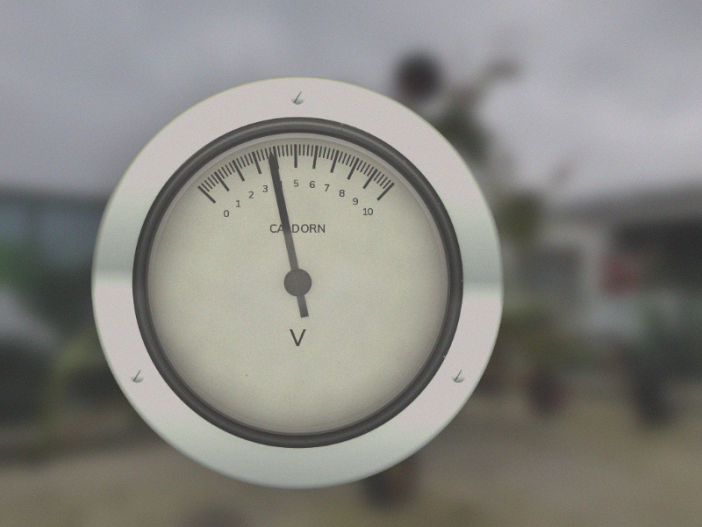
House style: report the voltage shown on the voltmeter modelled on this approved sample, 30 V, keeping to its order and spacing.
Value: 3.8 V
